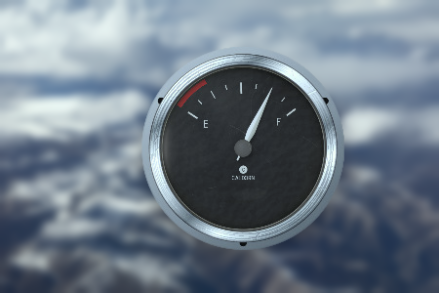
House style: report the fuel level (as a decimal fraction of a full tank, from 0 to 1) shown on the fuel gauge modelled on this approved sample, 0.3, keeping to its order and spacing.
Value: 0.75
